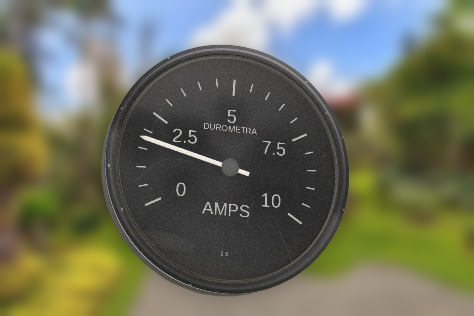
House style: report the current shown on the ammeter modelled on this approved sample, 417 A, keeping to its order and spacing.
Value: 1.75 A
